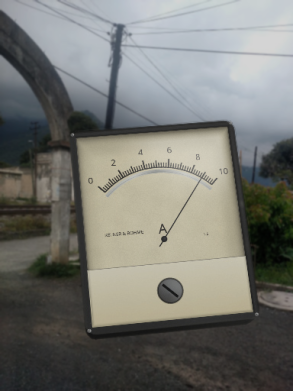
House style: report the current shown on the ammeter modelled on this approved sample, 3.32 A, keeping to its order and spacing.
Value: 9 A
